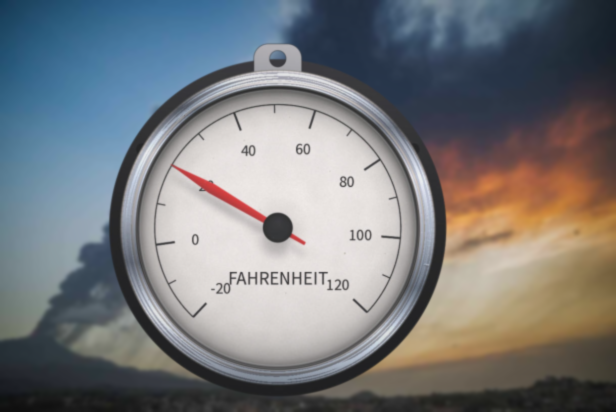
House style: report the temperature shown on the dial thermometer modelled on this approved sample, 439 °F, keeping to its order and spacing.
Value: 20 °F
